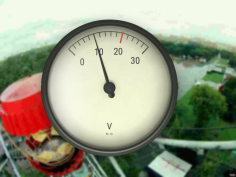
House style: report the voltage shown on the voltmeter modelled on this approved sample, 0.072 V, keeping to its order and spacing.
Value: 10 V
